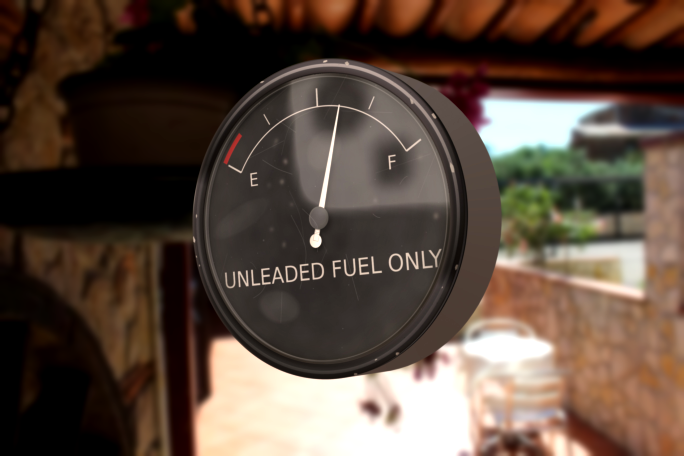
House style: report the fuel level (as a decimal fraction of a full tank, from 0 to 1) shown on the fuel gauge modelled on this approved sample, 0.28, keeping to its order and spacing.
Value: 0.625
